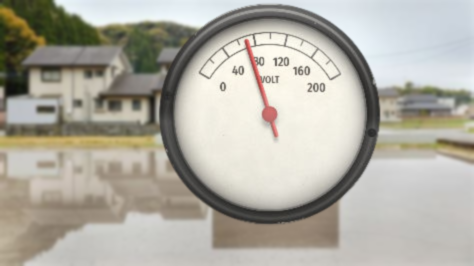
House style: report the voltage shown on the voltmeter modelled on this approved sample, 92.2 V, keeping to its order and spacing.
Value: 70 V
